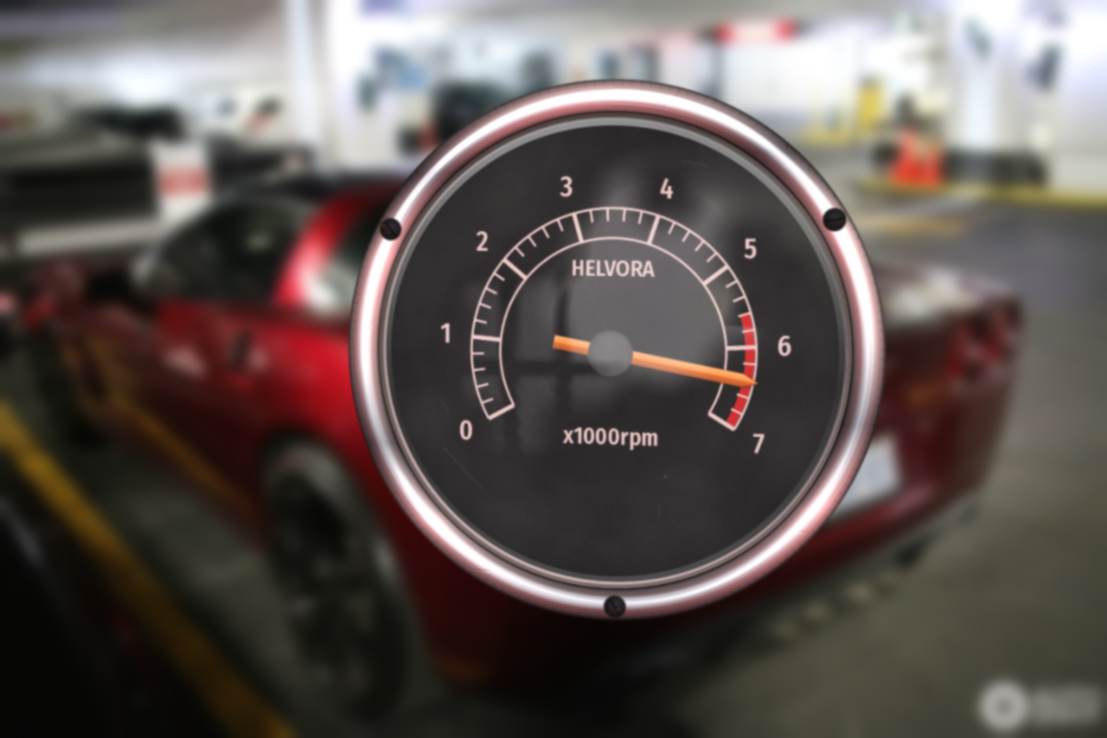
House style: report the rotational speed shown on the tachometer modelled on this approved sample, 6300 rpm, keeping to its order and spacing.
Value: 6400 rpm
